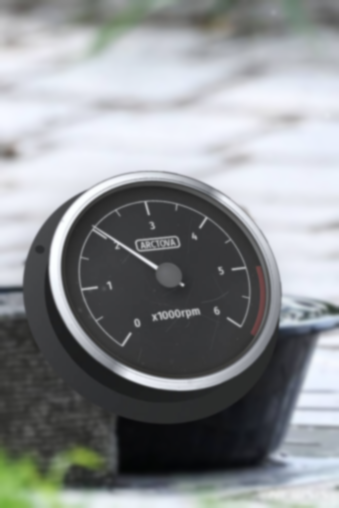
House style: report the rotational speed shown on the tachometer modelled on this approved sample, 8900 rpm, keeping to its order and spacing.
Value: 2000 rpm
